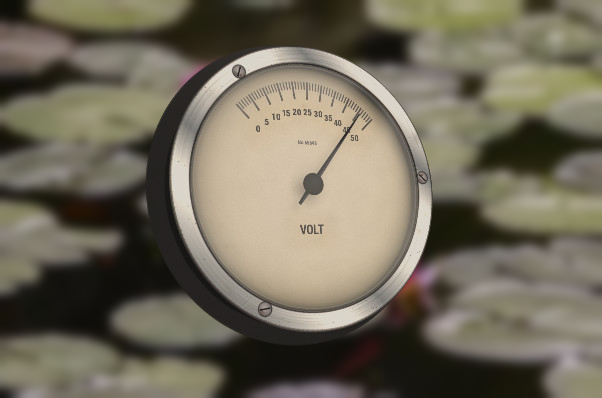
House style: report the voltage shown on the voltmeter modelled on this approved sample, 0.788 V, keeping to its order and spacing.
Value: 45 V
